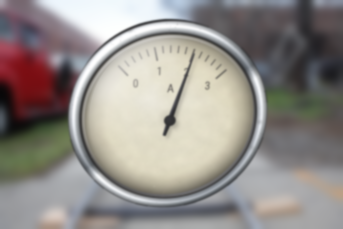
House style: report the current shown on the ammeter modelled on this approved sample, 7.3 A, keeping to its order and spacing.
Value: 2 A
